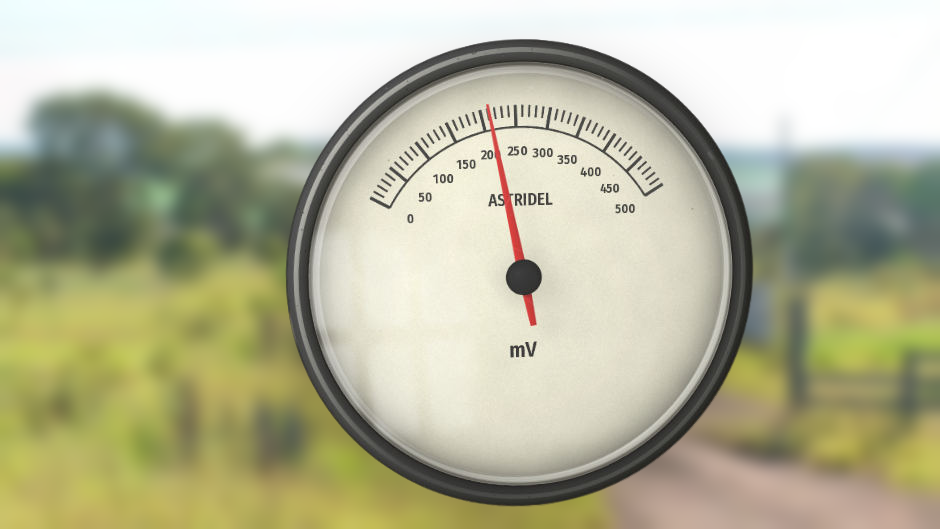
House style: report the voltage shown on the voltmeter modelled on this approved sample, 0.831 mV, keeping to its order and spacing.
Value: 210 mV
